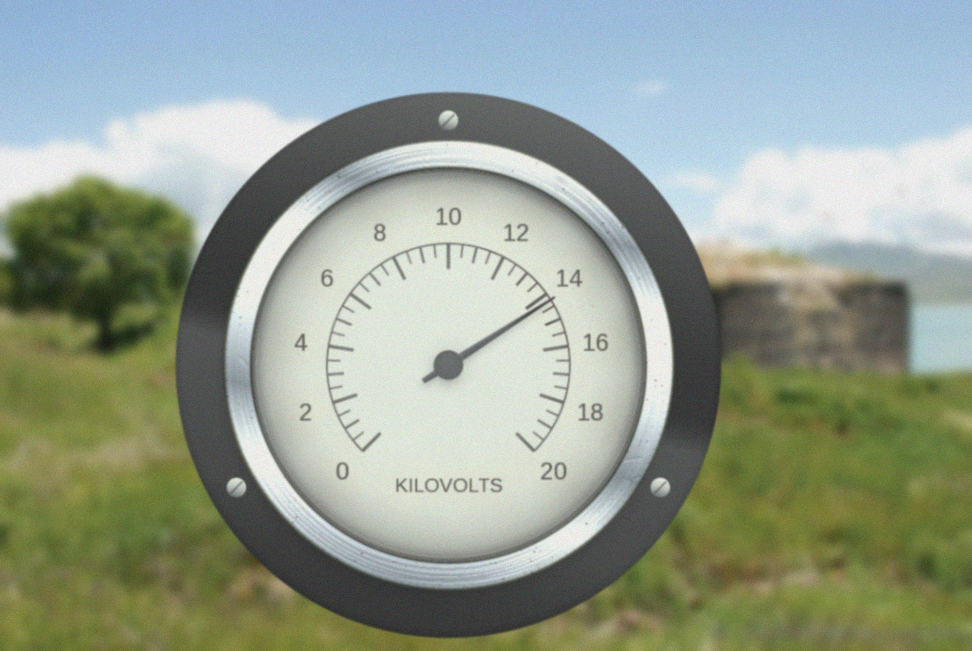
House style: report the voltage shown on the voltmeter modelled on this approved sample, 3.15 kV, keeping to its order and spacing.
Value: 14.25 kV
